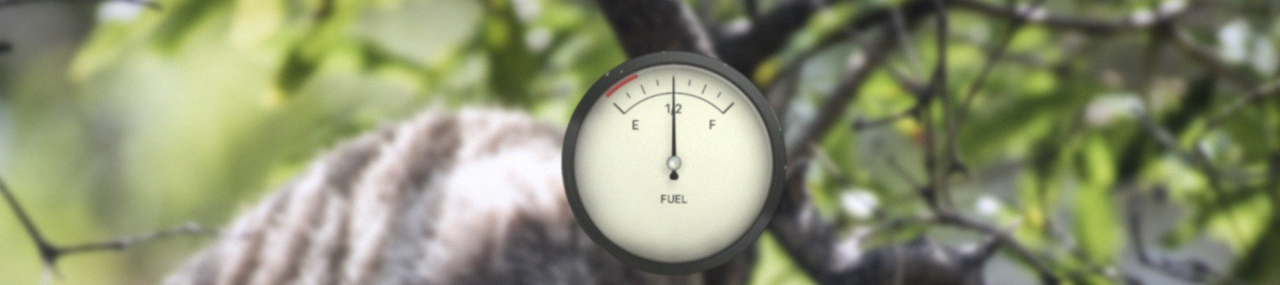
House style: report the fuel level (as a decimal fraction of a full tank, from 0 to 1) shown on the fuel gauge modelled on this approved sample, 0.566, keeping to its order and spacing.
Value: 0.5
